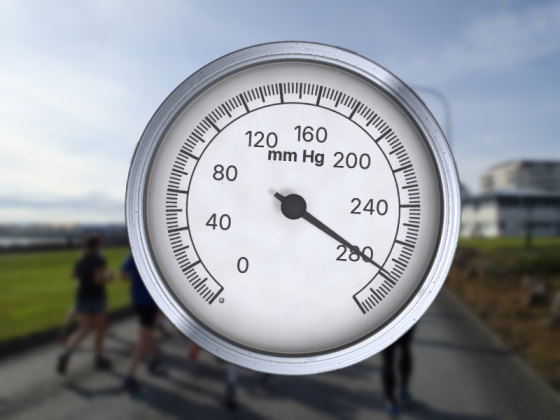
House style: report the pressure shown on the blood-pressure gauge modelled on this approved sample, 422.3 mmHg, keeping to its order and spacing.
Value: 278 mmHg
